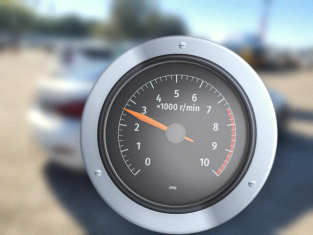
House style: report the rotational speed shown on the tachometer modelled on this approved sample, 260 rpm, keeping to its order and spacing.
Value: 2600 rpm
